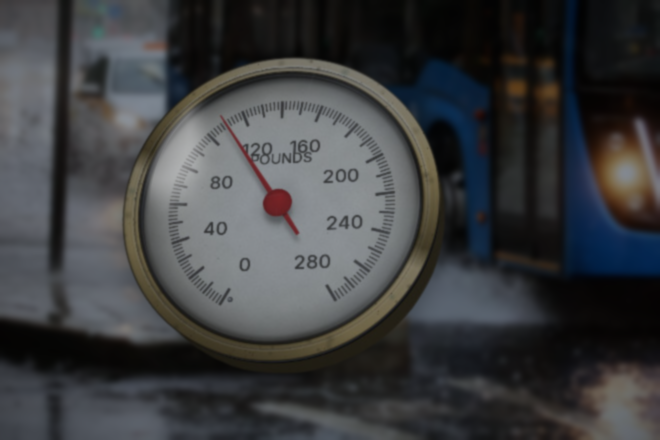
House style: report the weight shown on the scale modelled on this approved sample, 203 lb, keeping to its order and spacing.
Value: 110 lb
